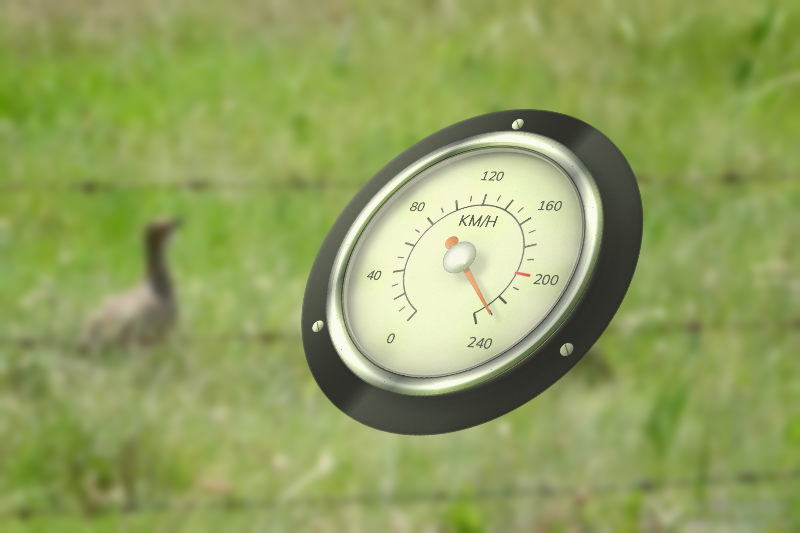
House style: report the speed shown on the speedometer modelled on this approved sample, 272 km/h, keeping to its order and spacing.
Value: 230 km/h
